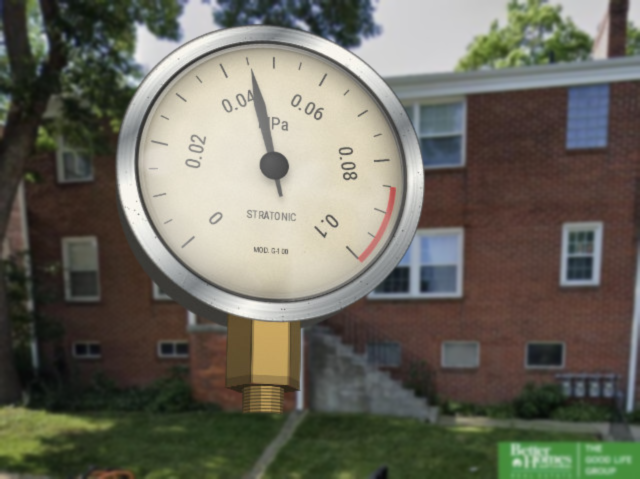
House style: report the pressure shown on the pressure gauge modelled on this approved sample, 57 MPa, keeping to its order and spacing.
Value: 0.045 MPa
